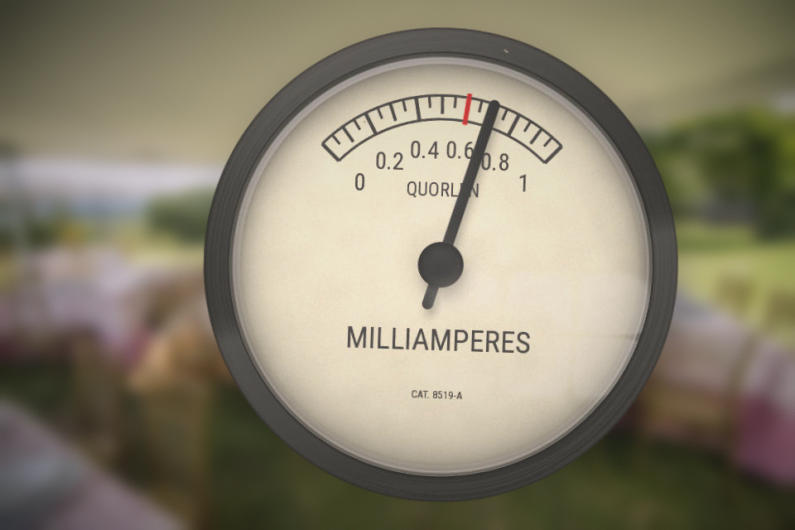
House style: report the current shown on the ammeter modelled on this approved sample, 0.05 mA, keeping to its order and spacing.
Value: 0.7 mA
